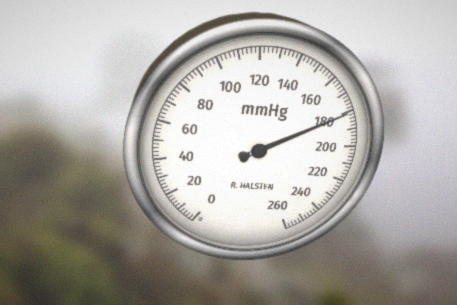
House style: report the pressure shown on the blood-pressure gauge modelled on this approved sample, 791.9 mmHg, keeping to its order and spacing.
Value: 180 mmHg
